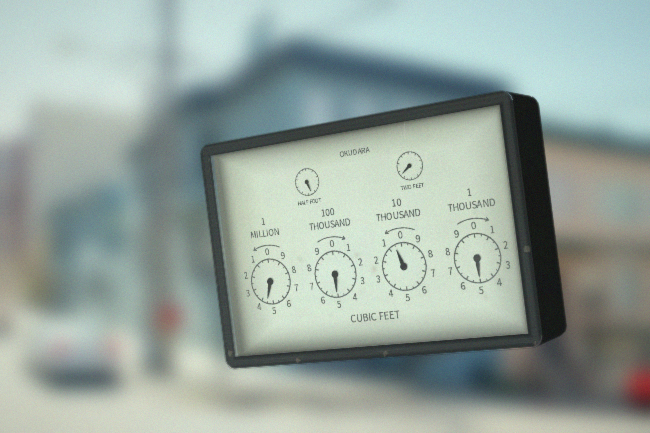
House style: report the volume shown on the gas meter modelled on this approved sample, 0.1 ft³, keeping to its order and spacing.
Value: 450500 ft³
